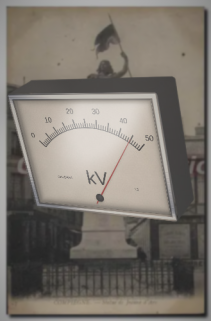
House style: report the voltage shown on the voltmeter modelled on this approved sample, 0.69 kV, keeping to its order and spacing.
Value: 45 kV
